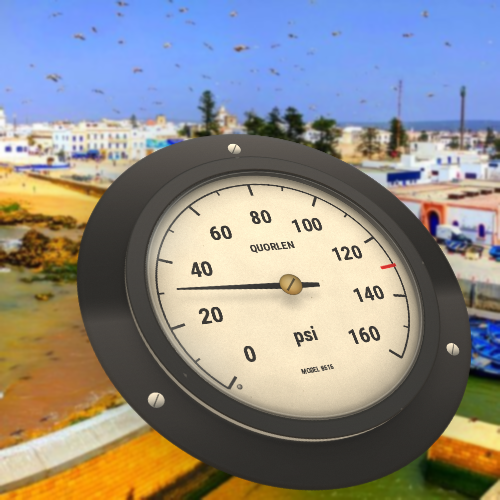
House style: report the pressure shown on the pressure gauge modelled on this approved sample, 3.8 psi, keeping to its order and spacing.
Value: 30 psi
